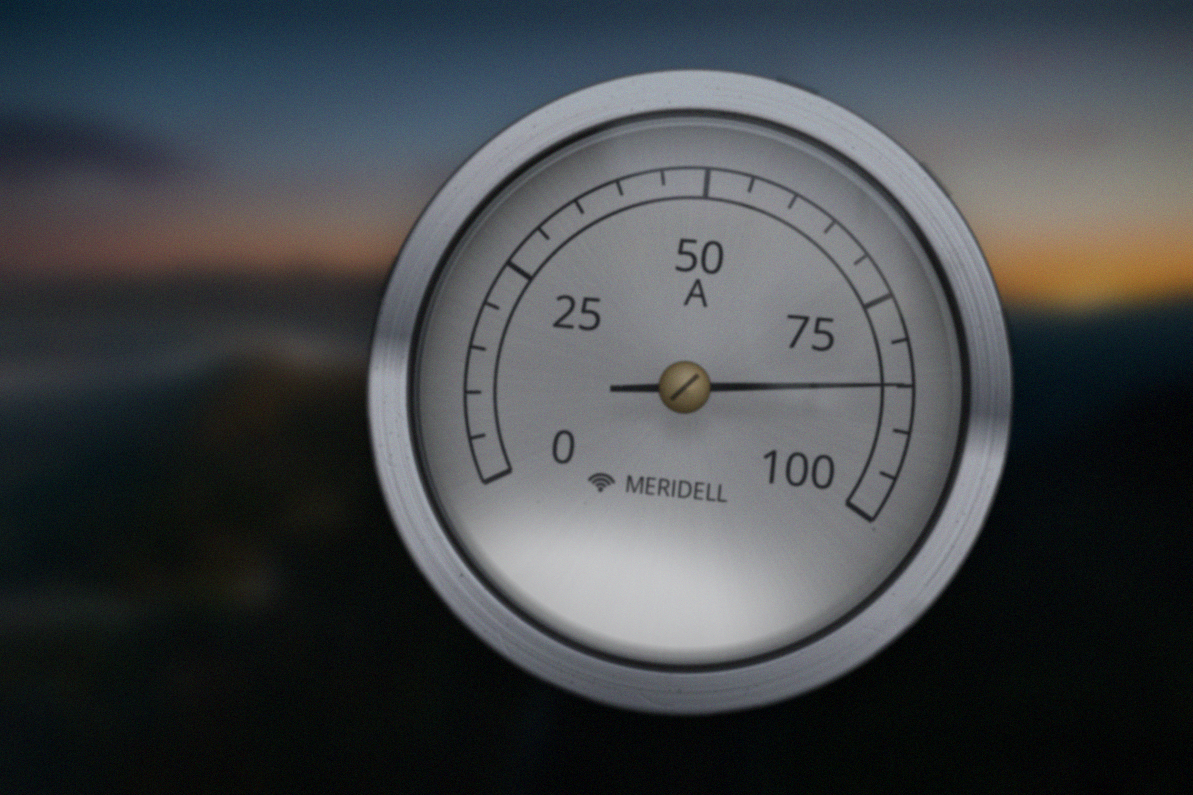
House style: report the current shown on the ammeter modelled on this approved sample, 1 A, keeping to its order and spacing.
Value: 85 A
